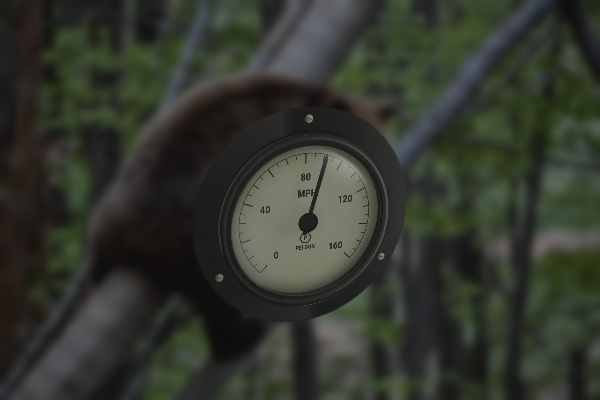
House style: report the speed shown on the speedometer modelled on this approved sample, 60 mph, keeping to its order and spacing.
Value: 90 mph
